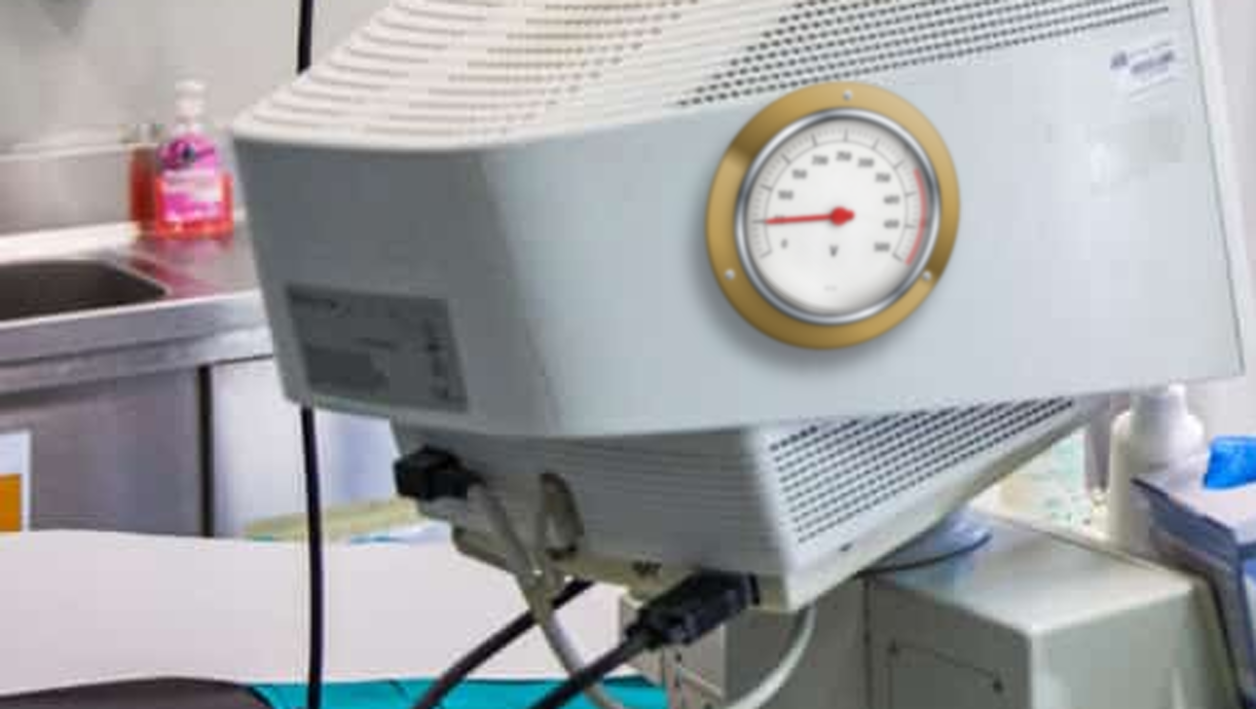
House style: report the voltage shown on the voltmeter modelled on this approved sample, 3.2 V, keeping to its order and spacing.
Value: 50 V
